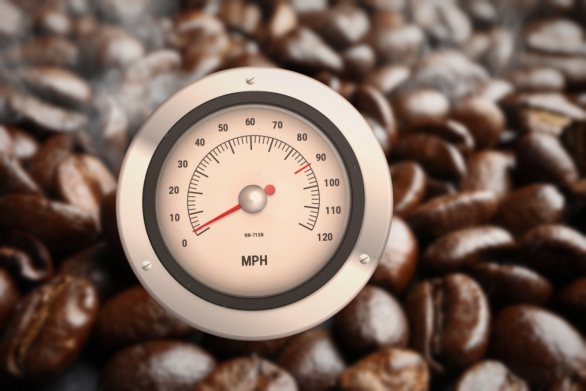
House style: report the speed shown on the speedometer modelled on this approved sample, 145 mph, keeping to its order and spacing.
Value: 2 mph
